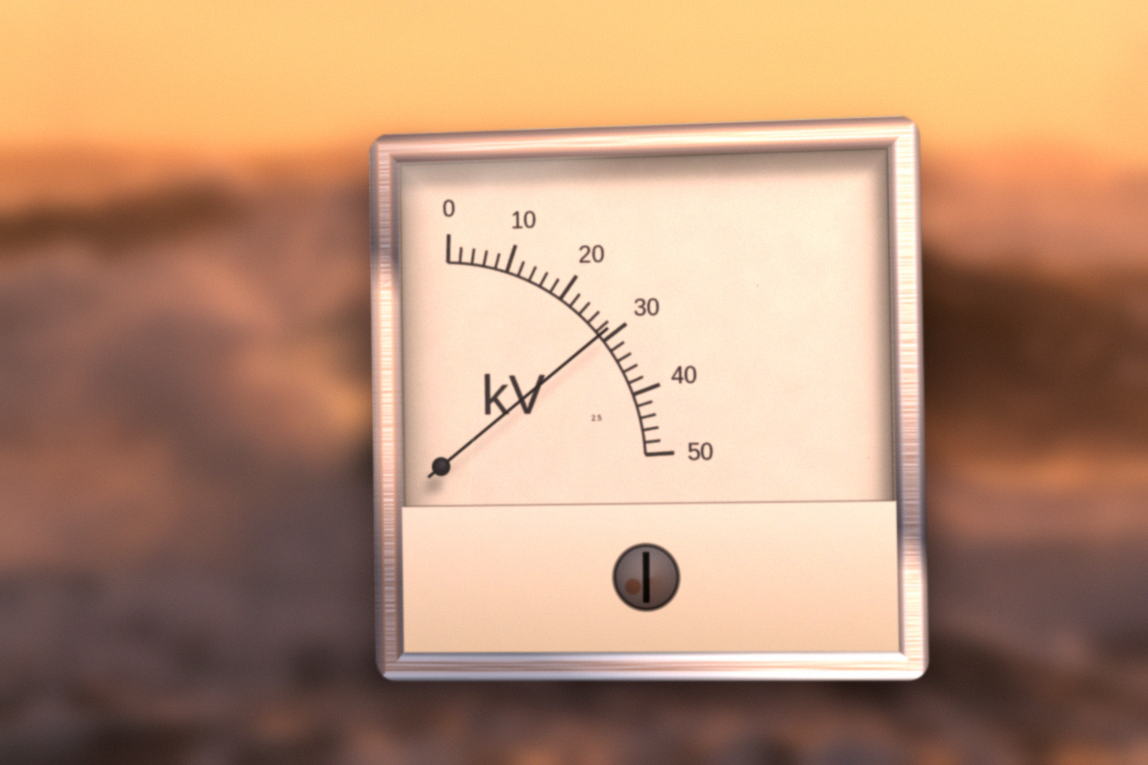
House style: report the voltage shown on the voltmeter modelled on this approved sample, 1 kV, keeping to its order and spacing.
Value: 29 kV
